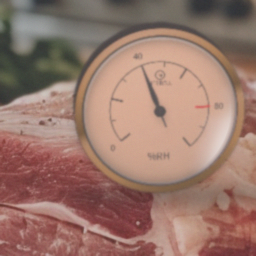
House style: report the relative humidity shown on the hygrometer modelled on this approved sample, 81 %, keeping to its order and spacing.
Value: 40 %
